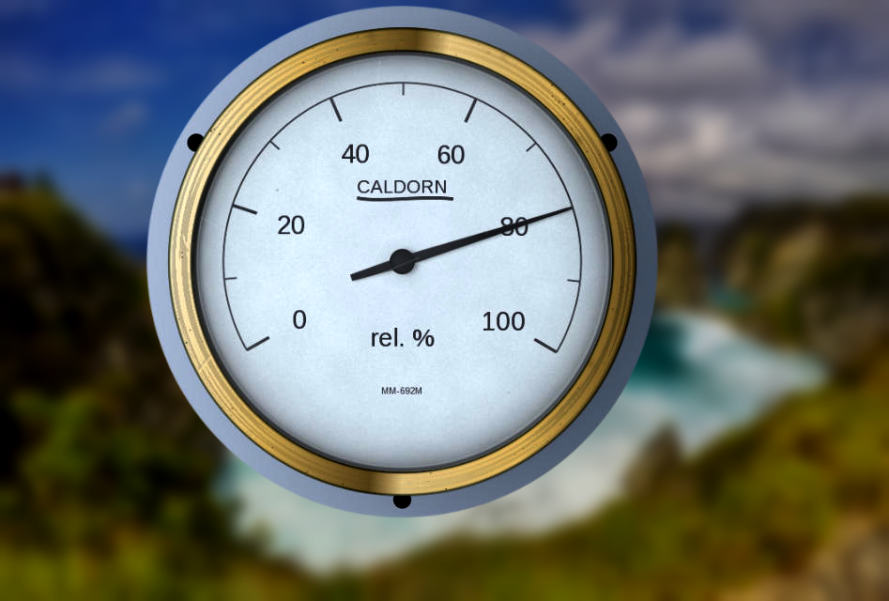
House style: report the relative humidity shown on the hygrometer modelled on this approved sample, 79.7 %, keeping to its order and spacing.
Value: 80 %
